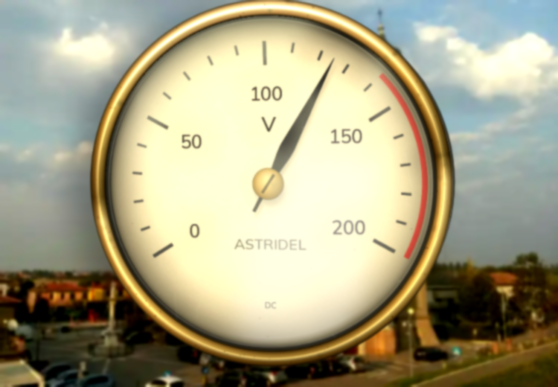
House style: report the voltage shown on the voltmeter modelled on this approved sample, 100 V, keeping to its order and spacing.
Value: 125 V
